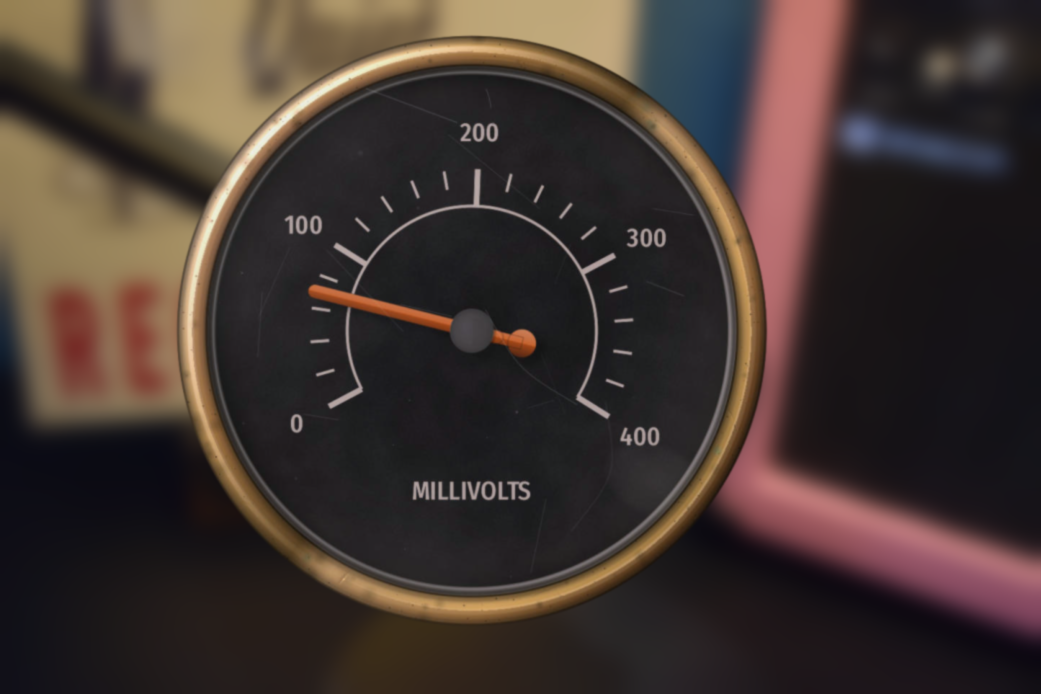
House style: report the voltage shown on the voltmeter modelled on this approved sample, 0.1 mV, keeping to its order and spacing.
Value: 70 mV
